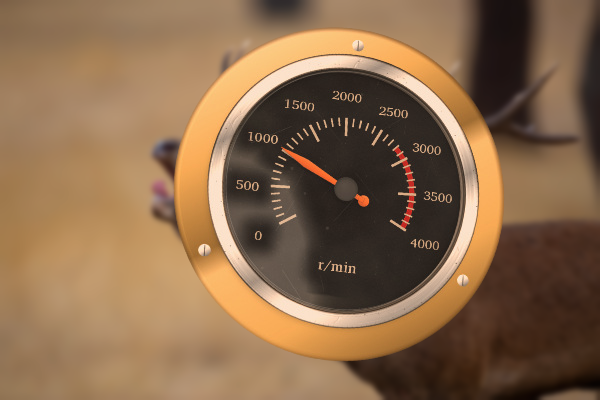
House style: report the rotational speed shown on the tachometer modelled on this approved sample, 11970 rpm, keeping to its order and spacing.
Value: 1000 rpm
